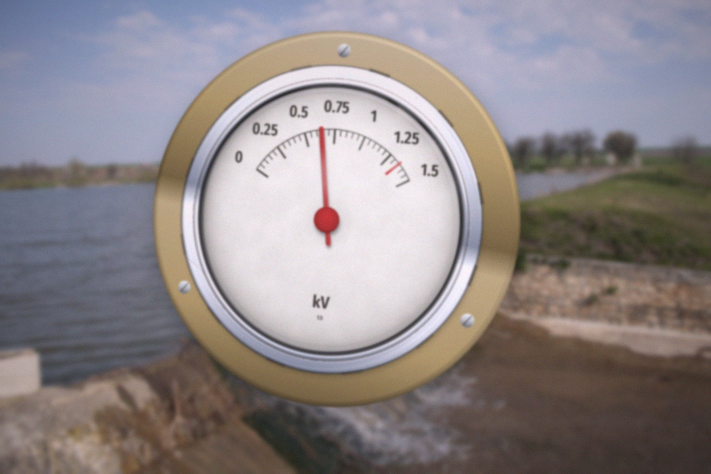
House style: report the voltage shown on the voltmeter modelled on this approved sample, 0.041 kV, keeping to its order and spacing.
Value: 0.65 kV
